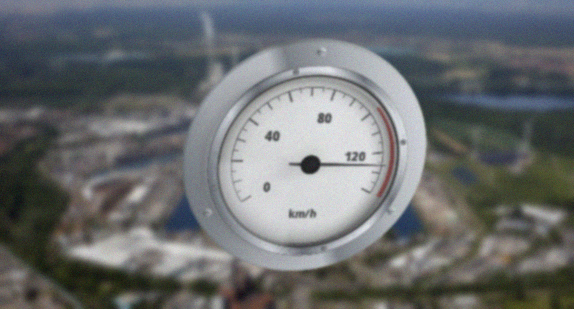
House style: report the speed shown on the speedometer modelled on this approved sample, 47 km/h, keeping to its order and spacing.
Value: 125 km/h
